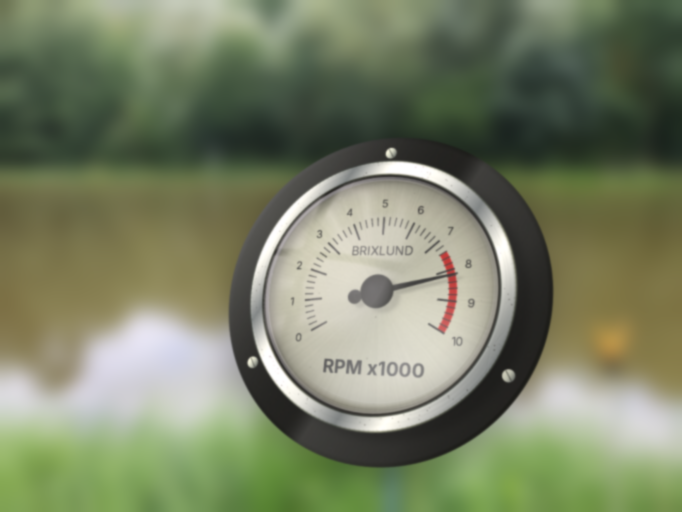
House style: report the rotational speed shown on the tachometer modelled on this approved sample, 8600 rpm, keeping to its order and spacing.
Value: 8200 rpm
